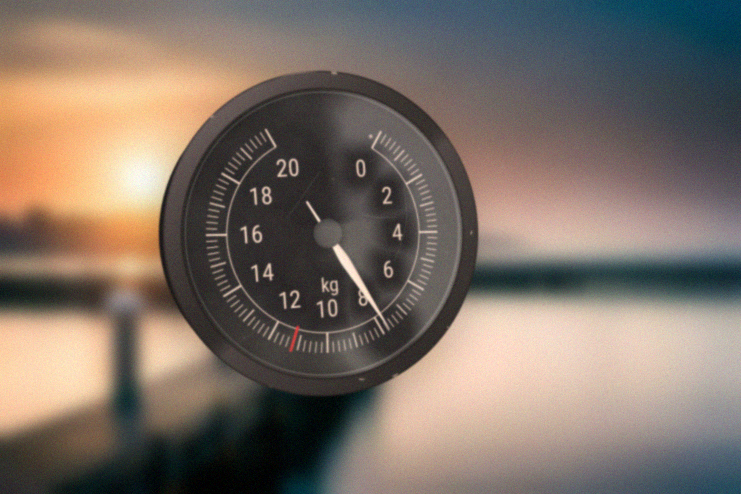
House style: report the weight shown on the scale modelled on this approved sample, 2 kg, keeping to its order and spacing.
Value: 7.8 kg
